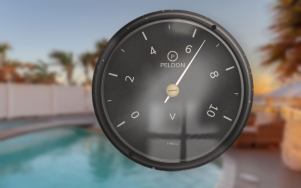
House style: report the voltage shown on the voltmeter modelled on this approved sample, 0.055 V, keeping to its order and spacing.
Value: 6.5 V
